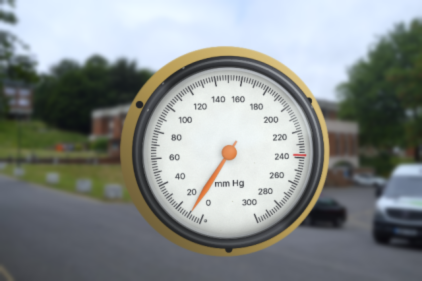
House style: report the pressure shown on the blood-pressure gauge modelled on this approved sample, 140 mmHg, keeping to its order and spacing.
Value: 10 mmHg
